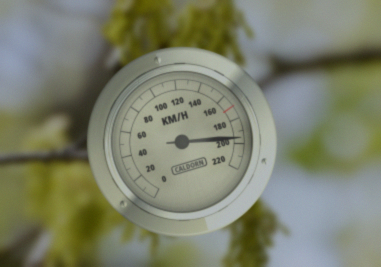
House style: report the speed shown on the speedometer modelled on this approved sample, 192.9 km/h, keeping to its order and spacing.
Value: 195 km/h
